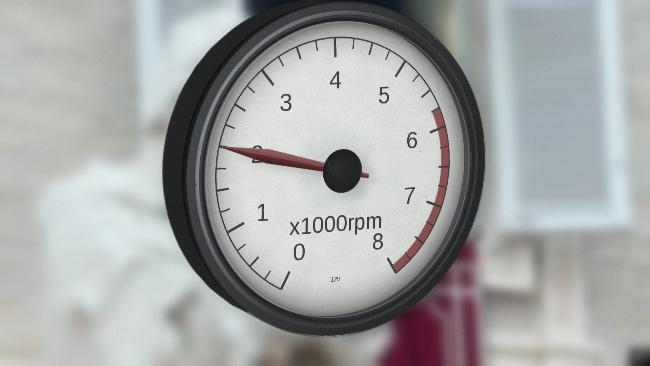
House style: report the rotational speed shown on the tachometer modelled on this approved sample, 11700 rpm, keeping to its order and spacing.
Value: 2000 rpm
